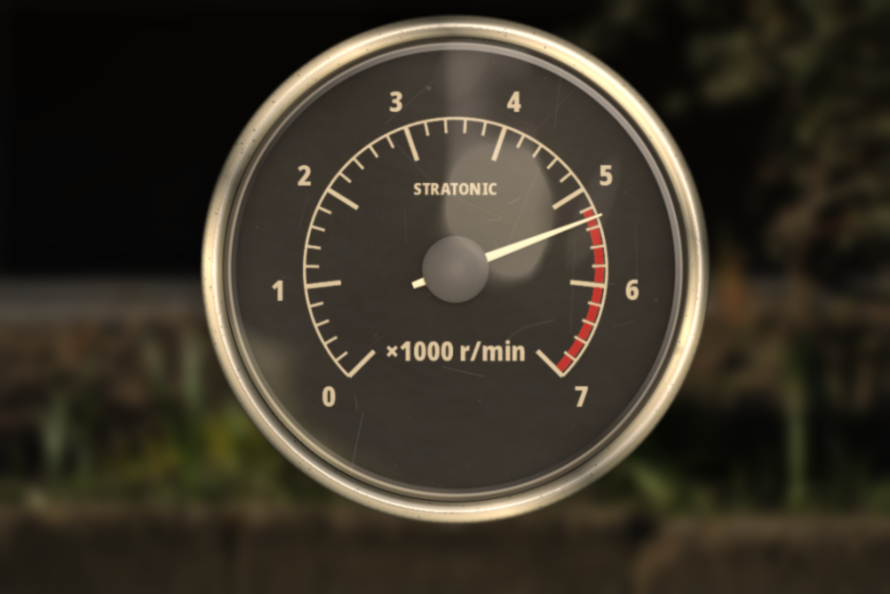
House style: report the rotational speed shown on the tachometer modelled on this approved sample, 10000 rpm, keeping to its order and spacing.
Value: 5300 rpm
